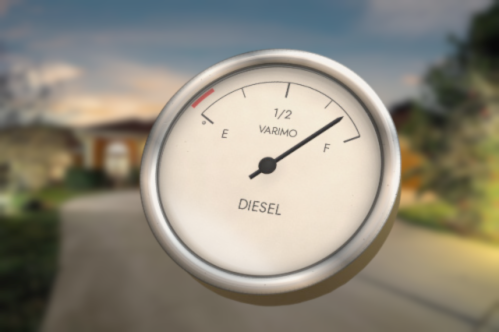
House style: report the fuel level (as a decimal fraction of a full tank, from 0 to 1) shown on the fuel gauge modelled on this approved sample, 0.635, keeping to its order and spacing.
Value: 0.875
